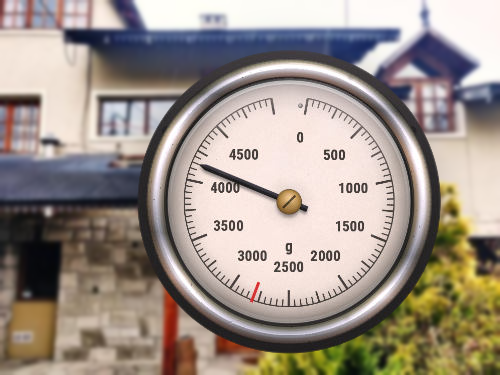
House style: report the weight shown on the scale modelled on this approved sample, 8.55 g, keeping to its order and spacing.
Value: 4150 g
